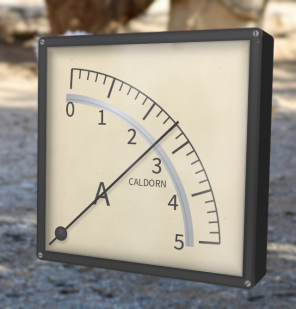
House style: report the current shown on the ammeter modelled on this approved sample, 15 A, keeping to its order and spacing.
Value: 2.6 A
